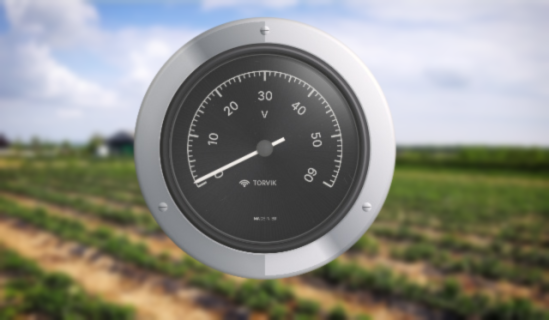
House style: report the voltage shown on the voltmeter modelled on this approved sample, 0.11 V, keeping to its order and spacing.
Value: 1 V
